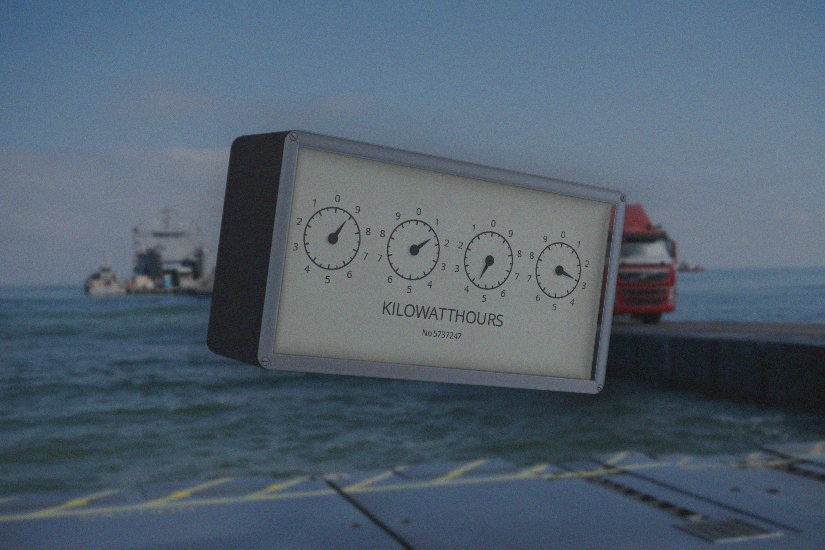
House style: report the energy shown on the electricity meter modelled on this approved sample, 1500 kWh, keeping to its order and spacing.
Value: 9143 kWh
